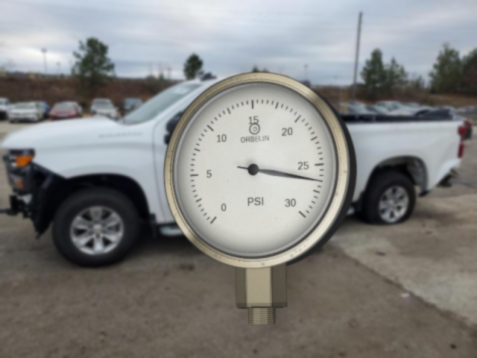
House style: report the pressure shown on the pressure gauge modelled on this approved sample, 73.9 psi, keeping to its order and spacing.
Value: 26.5 psi
